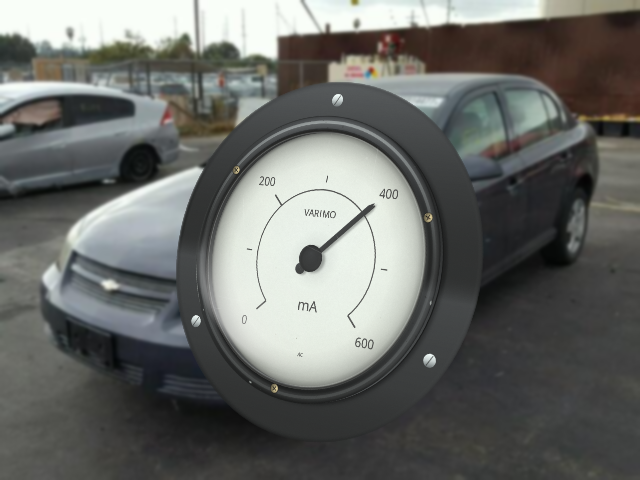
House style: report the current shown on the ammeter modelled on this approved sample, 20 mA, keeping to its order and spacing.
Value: 400 mA
